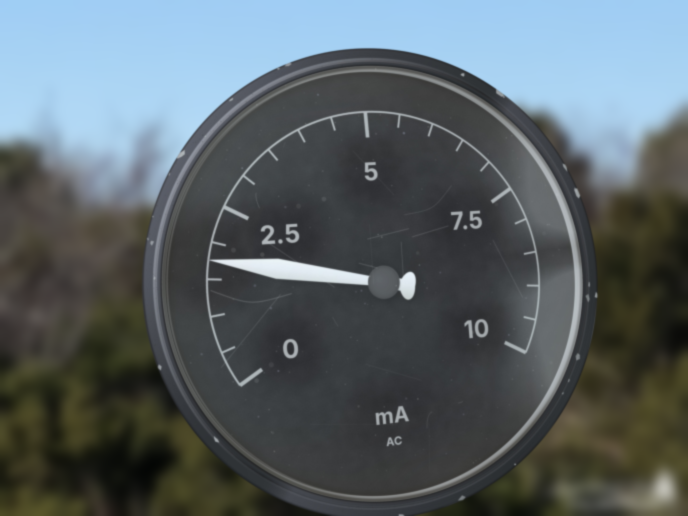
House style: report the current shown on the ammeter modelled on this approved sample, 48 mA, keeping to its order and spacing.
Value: 1.75 mA
